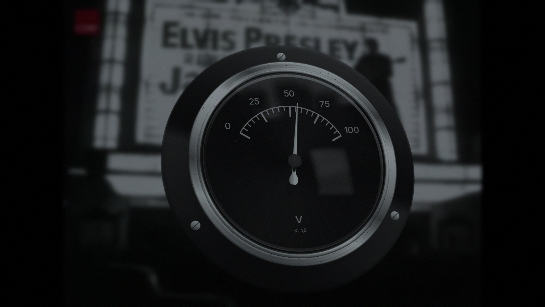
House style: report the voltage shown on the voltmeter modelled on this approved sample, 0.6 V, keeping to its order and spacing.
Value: 55 V
